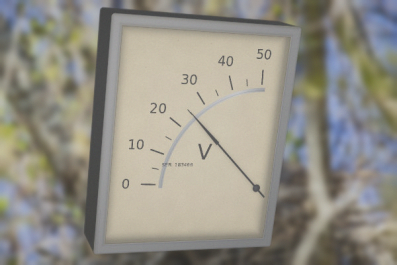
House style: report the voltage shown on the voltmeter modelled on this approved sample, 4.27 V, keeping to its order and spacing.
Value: 25 V
